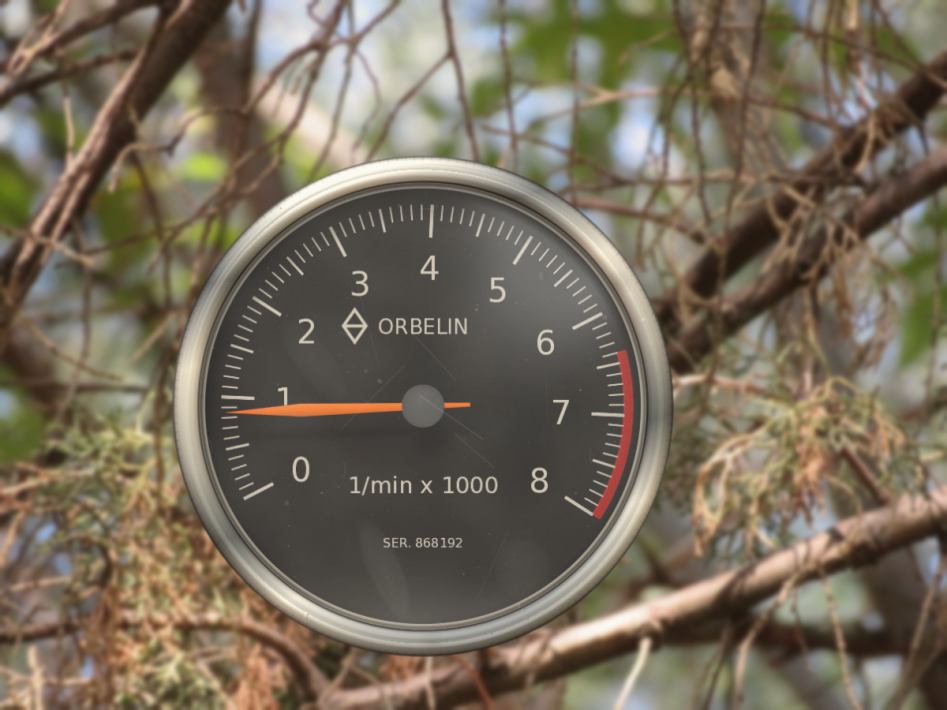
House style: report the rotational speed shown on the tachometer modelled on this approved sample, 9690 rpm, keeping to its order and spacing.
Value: 850 rpm
